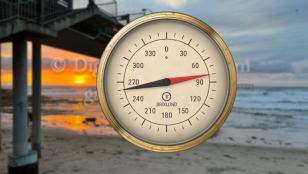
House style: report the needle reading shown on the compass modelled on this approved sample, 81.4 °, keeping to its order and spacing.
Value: 80 °
